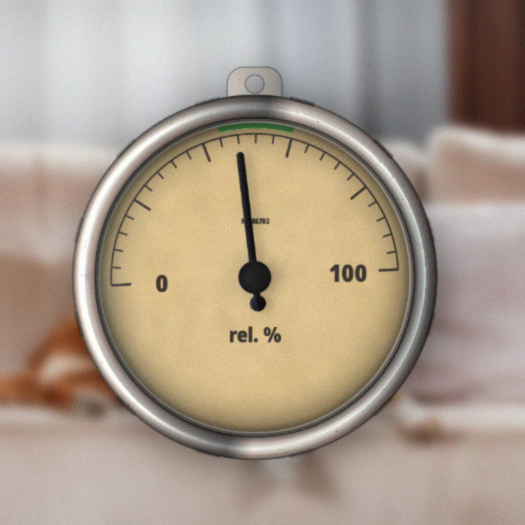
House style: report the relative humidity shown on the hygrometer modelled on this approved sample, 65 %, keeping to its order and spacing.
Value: 48 %
